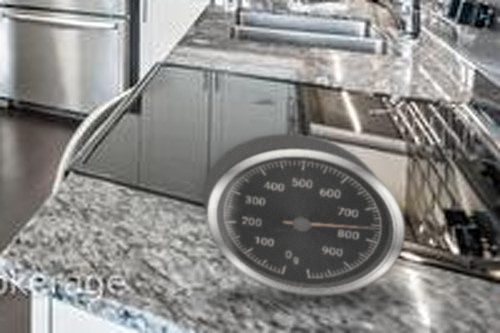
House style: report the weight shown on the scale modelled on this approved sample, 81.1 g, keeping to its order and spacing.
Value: 750 g
